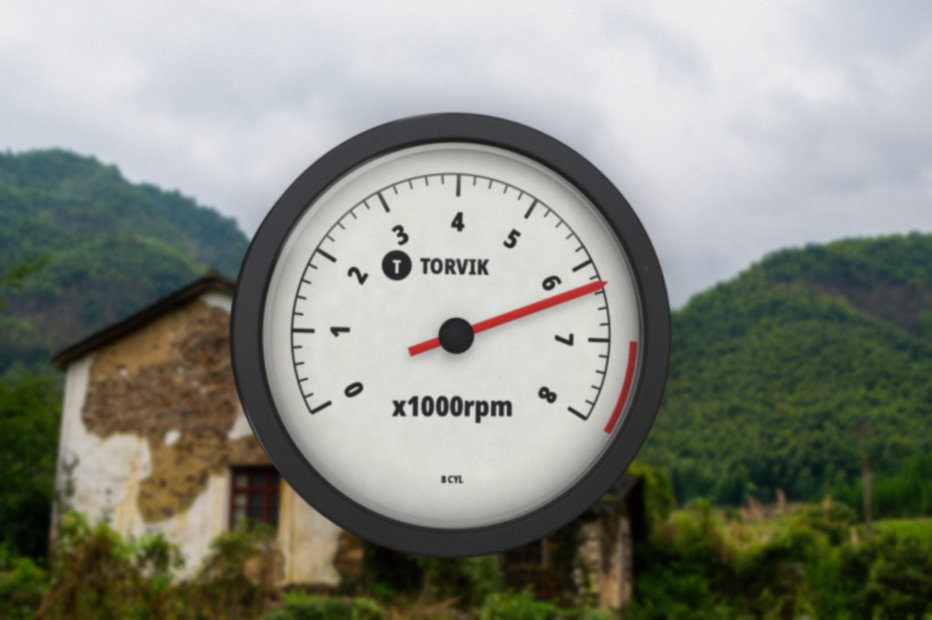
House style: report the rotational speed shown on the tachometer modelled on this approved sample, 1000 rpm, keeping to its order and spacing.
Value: 6300 rpm
